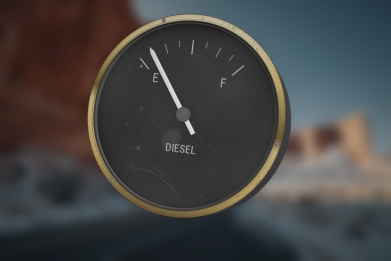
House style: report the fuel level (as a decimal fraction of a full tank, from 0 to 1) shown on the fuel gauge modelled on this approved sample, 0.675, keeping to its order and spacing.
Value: 0.125
